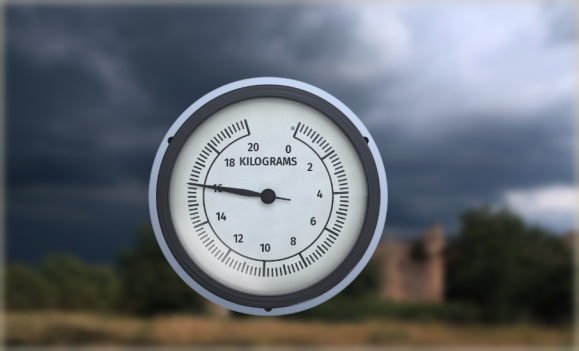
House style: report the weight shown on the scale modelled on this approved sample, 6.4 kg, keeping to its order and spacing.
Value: 16 kg
